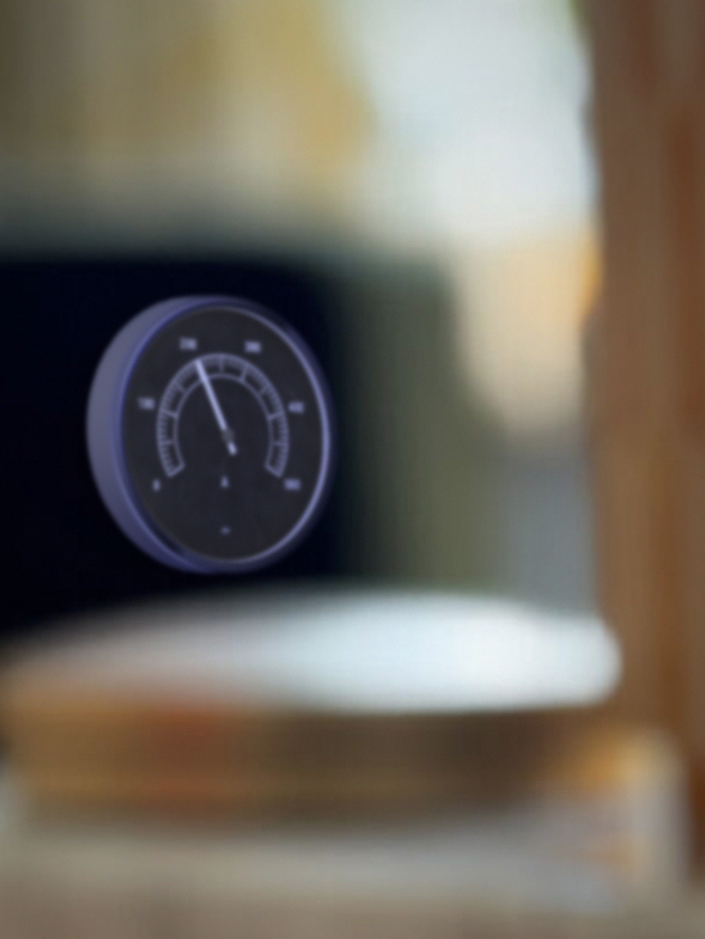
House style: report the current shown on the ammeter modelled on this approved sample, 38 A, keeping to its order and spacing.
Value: 200 A
